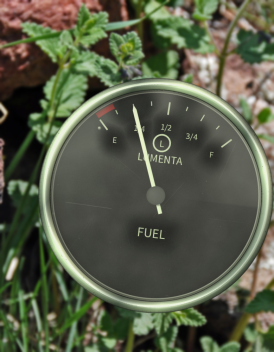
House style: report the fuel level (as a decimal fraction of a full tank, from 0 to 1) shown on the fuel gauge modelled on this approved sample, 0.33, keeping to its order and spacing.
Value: 0.25
